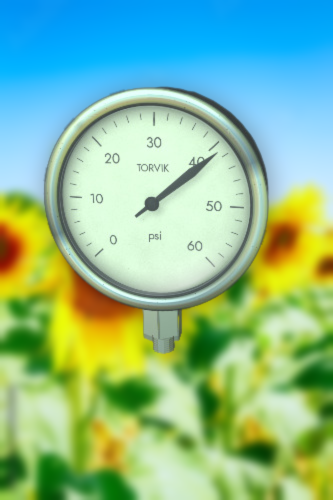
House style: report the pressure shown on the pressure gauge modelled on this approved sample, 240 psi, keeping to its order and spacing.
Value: 41 psi
